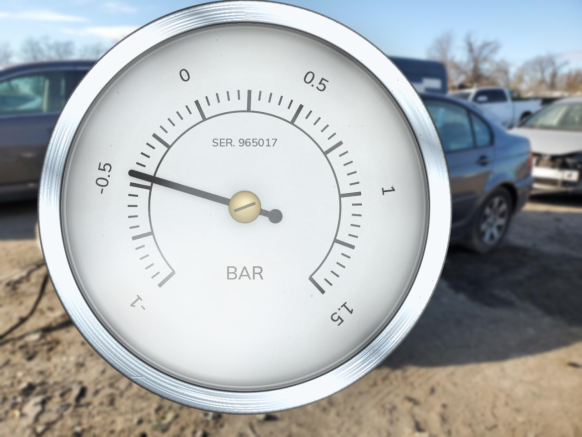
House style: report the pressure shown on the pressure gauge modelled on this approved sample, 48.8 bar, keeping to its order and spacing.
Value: -0.45 bar
